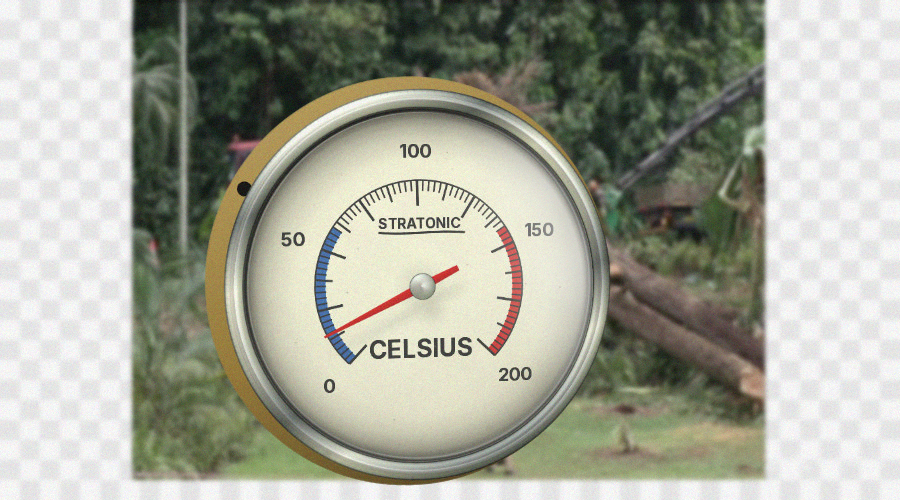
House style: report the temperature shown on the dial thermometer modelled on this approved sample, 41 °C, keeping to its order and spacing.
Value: 15 °C
